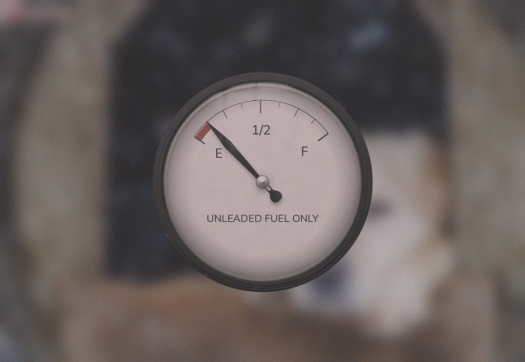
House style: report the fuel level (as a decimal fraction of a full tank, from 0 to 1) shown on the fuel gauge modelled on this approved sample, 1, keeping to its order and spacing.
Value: 0.125
